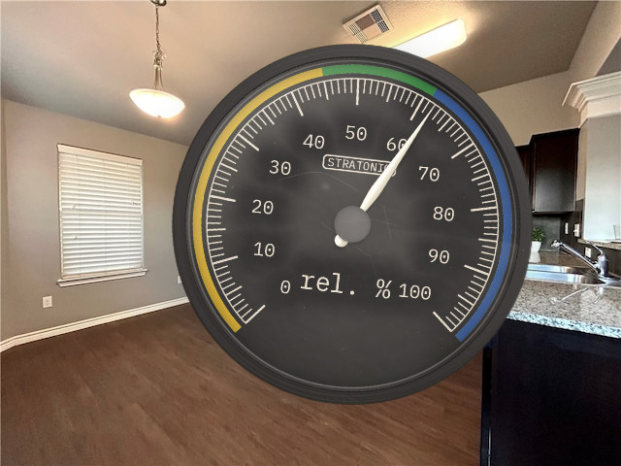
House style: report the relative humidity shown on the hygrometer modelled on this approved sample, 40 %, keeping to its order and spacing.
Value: 62 %
